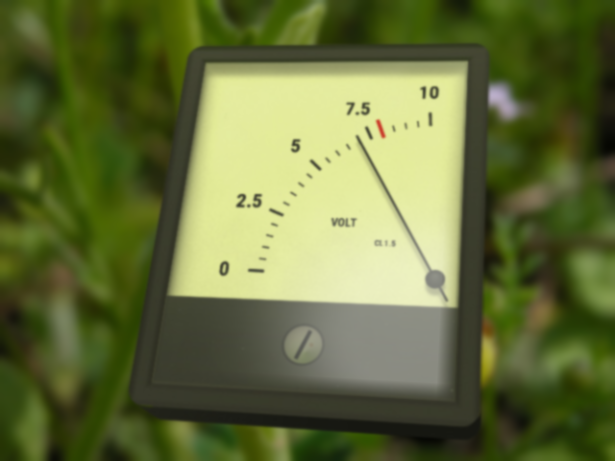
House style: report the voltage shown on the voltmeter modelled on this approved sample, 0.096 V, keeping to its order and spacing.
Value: 7 V
